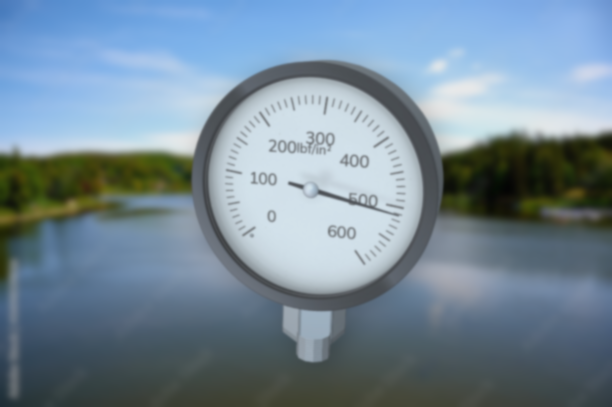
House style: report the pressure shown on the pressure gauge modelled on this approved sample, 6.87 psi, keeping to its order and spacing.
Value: 510 psi
